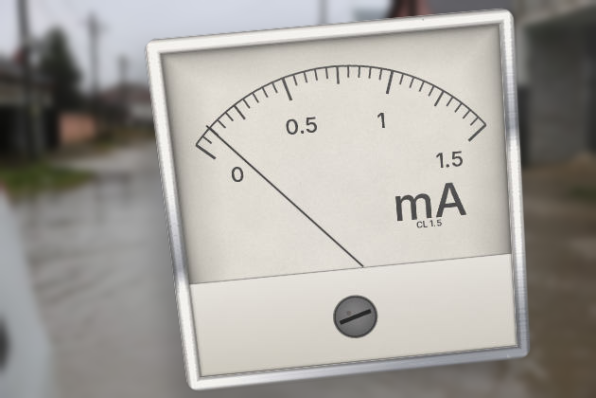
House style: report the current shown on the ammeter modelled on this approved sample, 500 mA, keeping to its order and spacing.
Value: 0.1 mA
